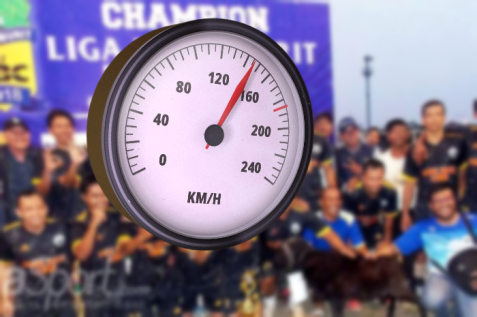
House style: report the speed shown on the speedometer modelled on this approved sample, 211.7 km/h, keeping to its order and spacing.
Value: 145 km/h
